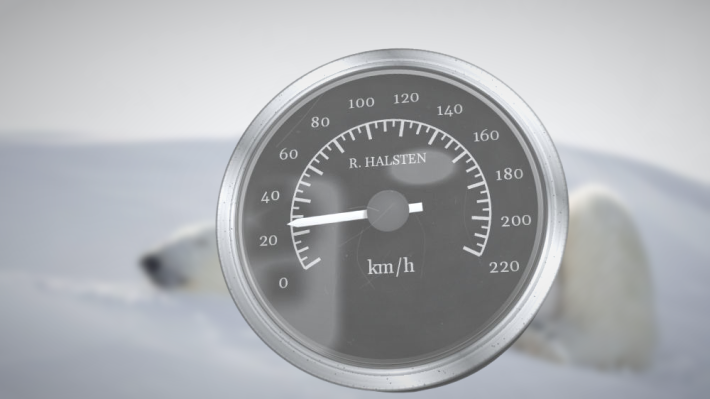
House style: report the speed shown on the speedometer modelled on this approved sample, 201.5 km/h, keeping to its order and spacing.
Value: 25 km/h
